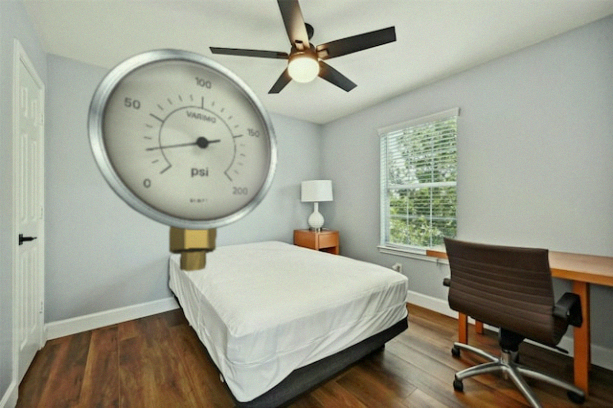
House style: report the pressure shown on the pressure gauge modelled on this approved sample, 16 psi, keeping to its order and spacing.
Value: 20 psi
